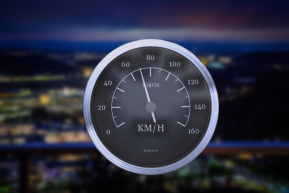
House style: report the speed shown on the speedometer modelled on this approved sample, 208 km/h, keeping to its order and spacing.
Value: 70 km/h
